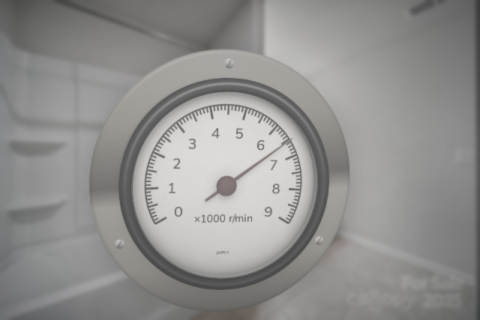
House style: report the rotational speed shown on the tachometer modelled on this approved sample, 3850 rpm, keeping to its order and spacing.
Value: 6500 rpm
